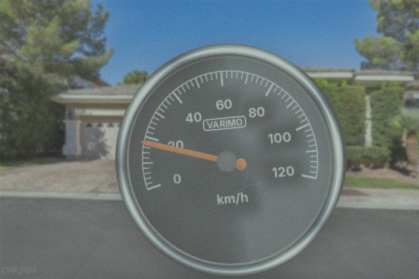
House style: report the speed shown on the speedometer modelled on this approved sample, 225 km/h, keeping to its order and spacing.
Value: 18 km/h
